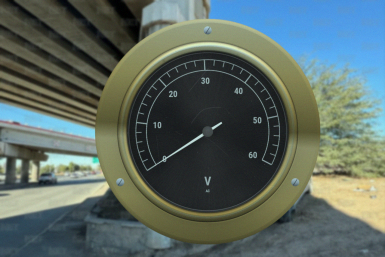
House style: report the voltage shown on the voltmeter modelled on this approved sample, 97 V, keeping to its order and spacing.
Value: 0 V
